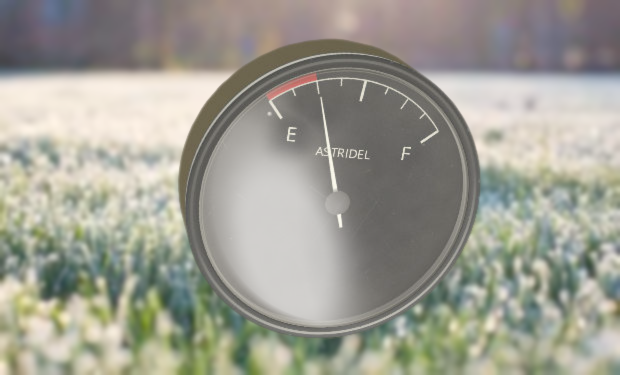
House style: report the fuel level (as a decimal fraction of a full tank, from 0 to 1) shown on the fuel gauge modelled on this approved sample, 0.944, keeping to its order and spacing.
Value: 0.25
